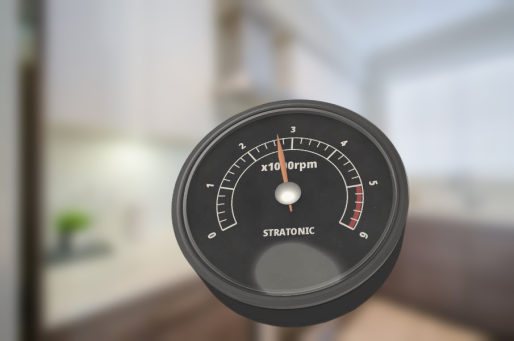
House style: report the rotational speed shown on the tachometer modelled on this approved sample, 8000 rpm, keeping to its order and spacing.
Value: 2700 rpm
